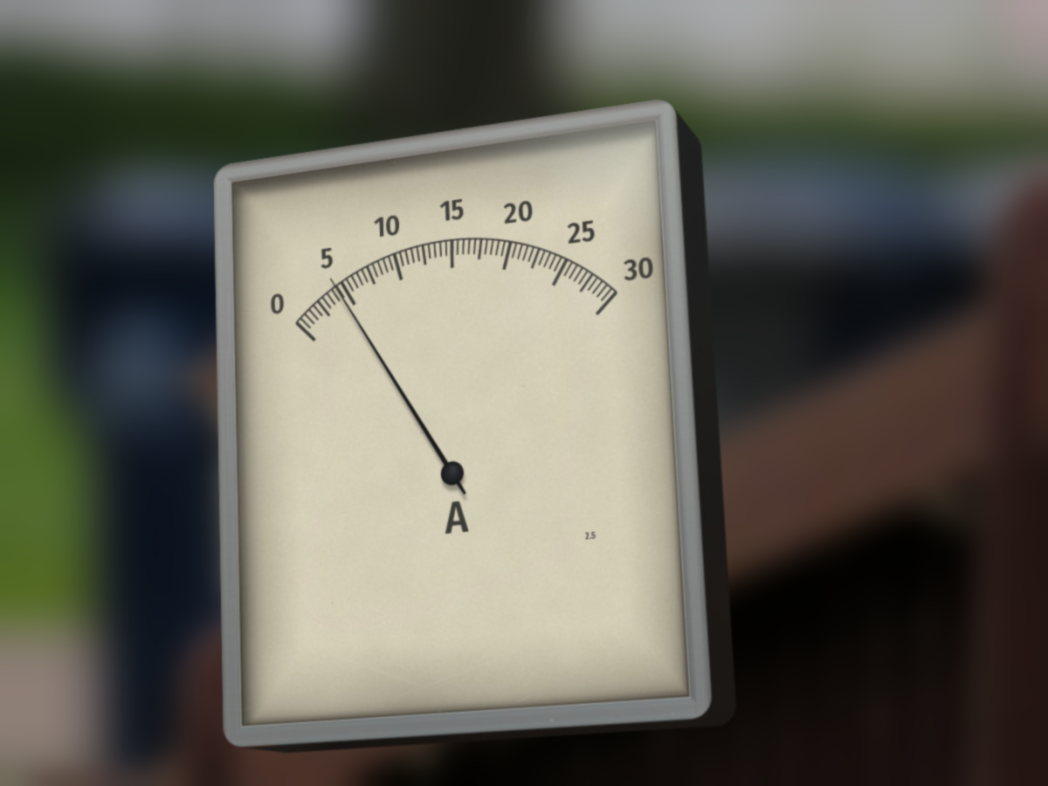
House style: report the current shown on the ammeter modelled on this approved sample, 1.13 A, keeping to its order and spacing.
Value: 4.5 A
